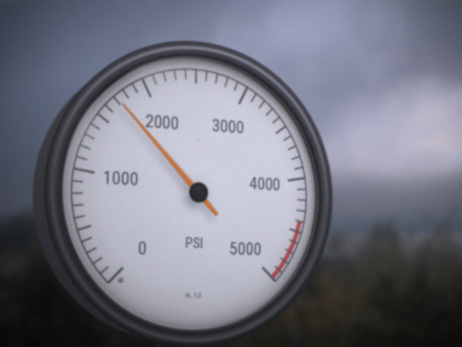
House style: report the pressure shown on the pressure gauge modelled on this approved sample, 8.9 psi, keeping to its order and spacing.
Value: 1700 psi
